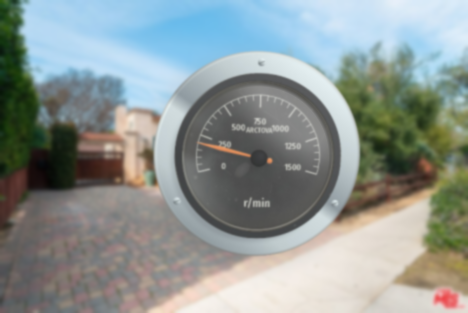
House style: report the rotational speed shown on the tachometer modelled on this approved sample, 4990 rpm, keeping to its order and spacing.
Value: 200 rpm
